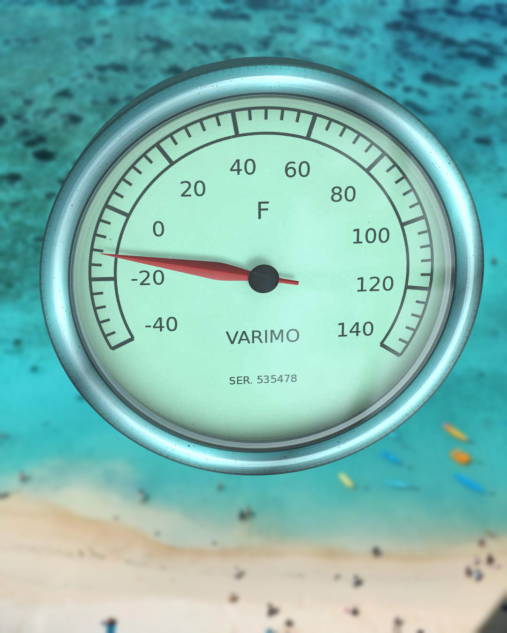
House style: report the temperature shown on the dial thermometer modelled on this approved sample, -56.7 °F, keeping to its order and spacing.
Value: -12 °F
